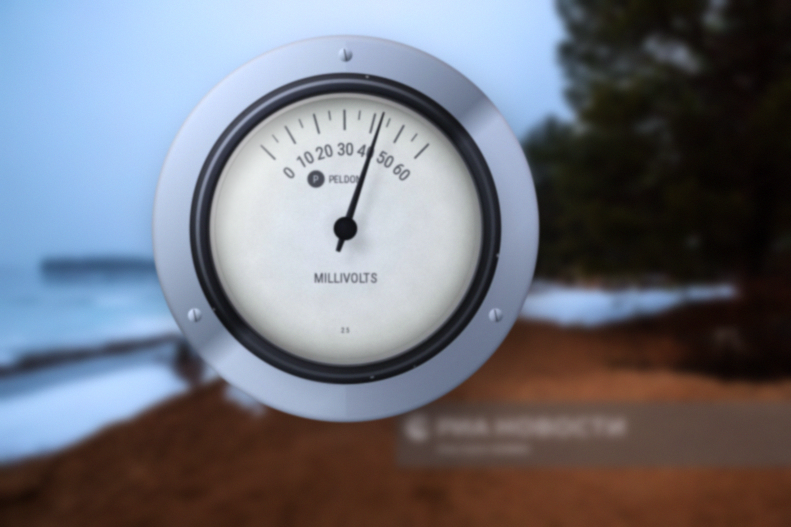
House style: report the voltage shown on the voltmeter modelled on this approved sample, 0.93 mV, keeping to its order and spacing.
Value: 42.5 mV
